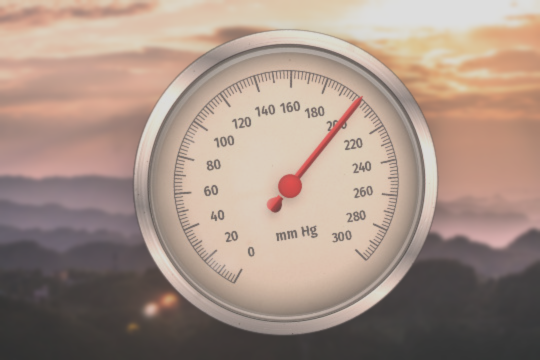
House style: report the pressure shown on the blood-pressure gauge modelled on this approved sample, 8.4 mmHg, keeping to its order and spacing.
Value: 200 mmHg
